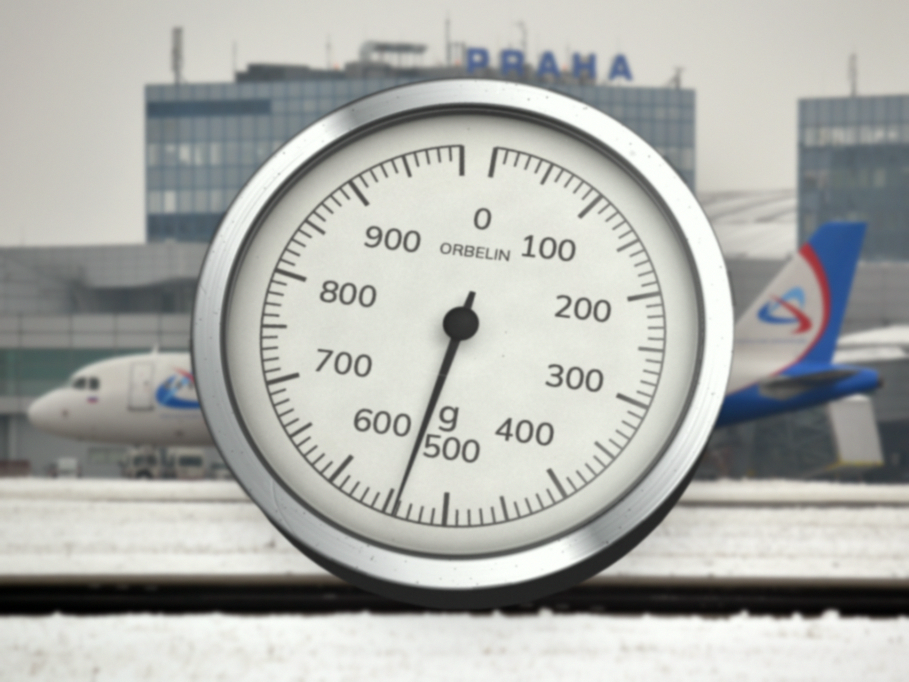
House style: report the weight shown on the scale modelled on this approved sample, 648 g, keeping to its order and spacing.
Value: 540 g
